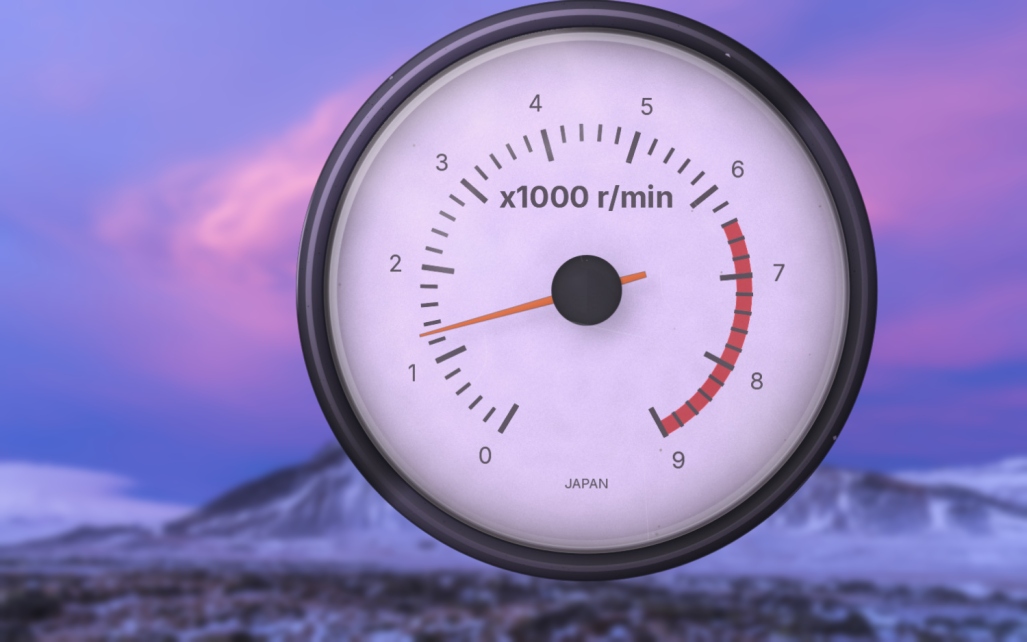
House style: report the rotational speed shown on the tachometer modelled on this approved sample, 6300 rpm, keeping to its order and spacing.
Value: 1300 rpm
